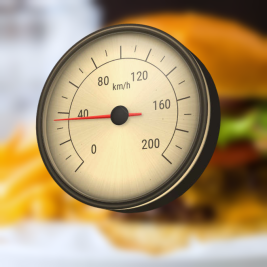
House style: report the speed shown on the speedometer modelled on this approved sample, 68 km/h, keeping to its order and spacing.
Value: 35 km/h
